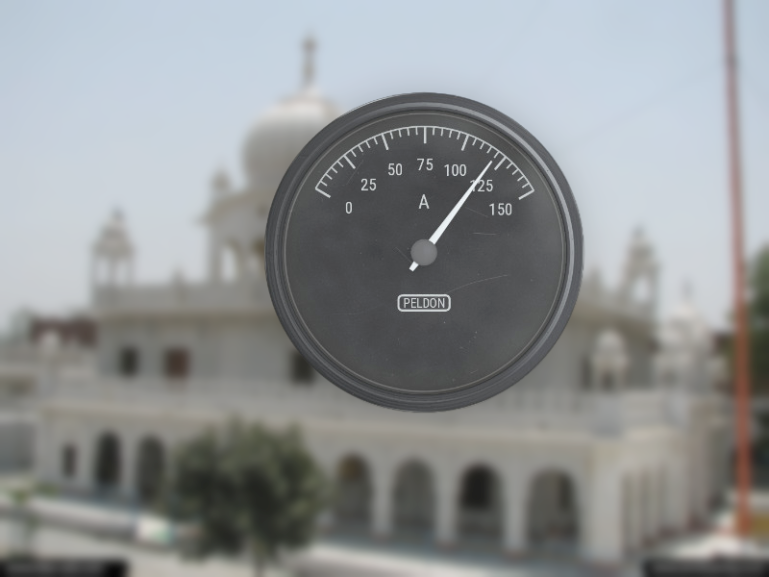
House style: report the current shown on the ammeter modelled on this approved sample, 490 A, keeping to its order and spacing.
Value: 120 A
